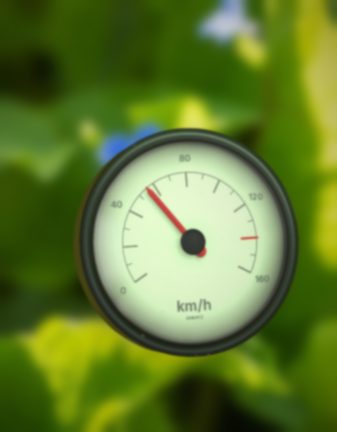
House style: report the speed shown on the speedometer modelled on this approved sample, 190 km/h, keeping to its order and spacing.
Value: 55 km/h
